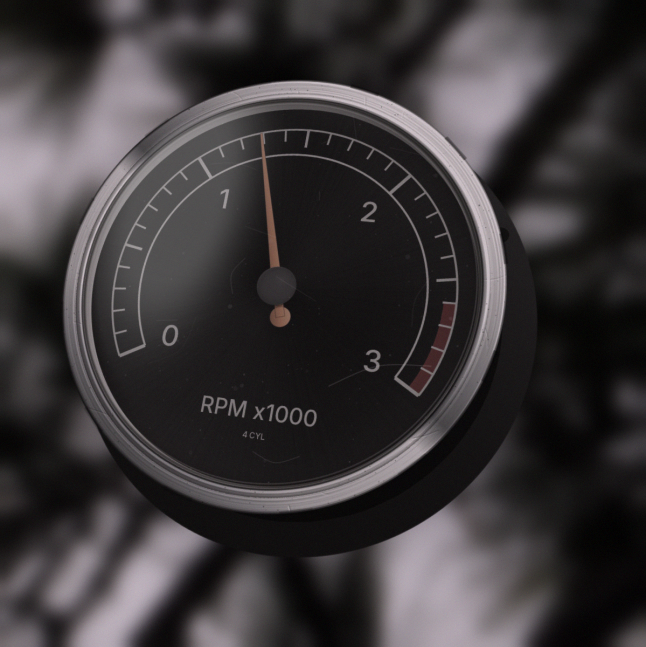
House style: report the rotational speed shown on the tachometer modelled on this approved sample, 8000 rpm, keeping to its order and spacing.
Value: 1300 rpm
